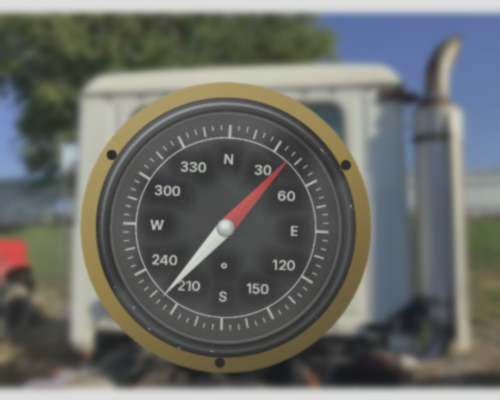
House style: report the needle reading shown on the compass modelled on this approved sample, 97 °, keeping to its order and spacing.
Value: 40 °
